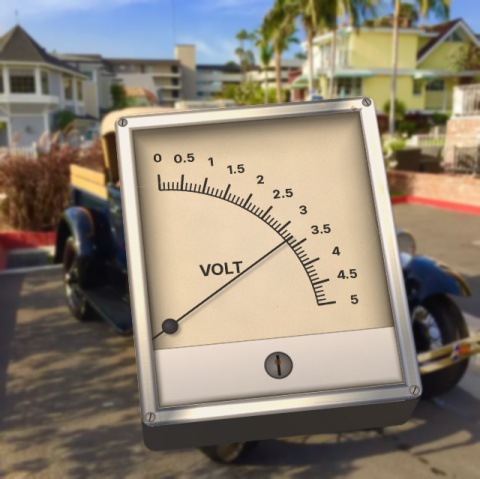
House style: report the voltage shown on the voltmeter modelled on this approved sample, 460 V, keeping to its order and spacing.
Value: 3.3 V
